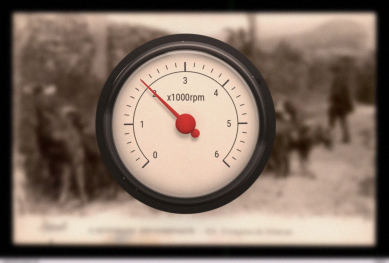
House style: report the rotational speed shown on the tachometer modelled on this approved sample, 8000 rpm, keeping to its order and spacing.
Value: 2000 rpm
